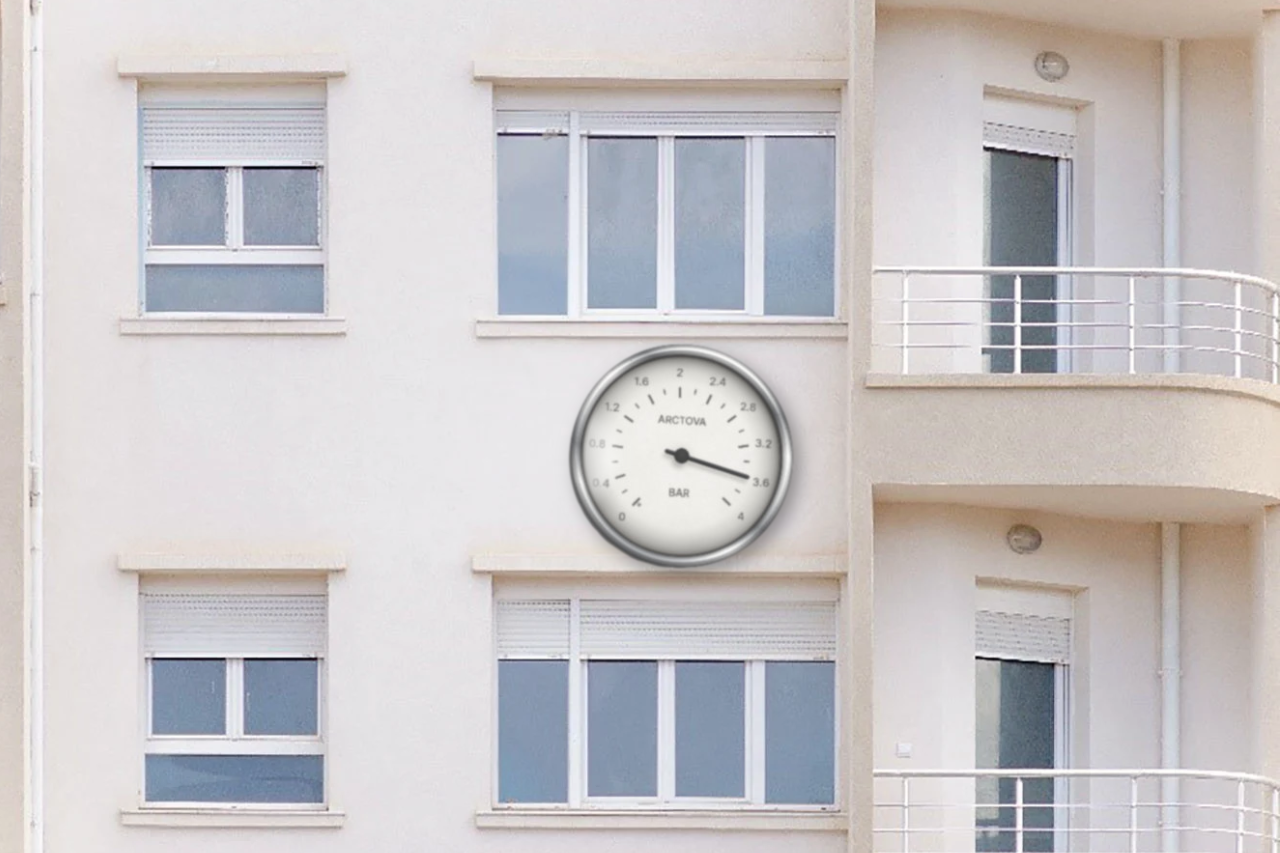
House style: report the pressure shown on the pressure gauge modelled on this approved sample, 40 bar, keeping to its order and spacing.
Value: 3.6 bar
